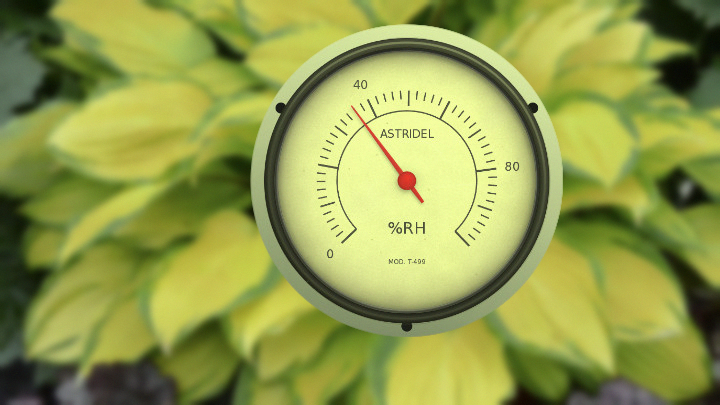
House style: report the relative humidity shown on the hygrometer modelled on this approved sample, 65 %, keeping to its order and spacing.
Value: 36 %
